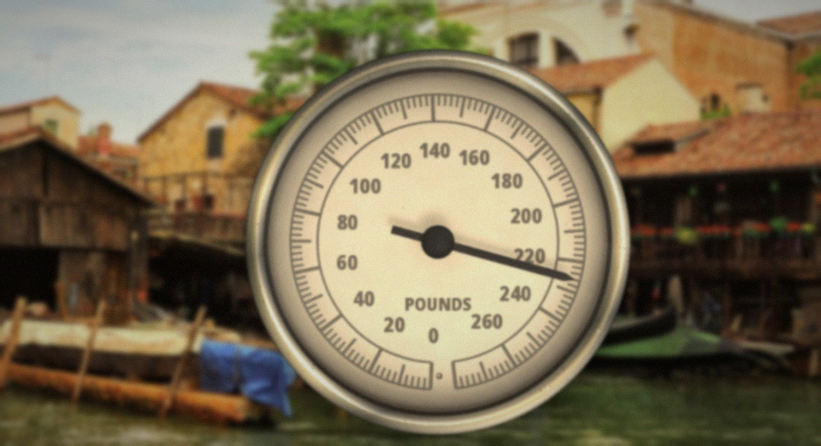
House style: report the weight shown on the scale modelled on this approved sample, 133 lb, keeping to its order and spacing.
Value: 226 lb
